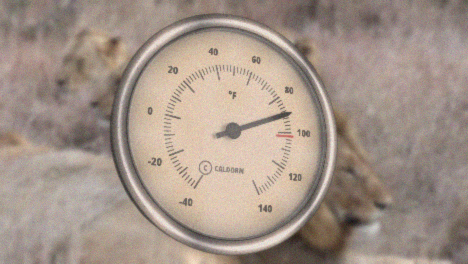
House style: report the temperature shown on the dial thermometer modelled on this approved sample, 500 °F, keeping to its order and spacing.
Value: 90 °F
